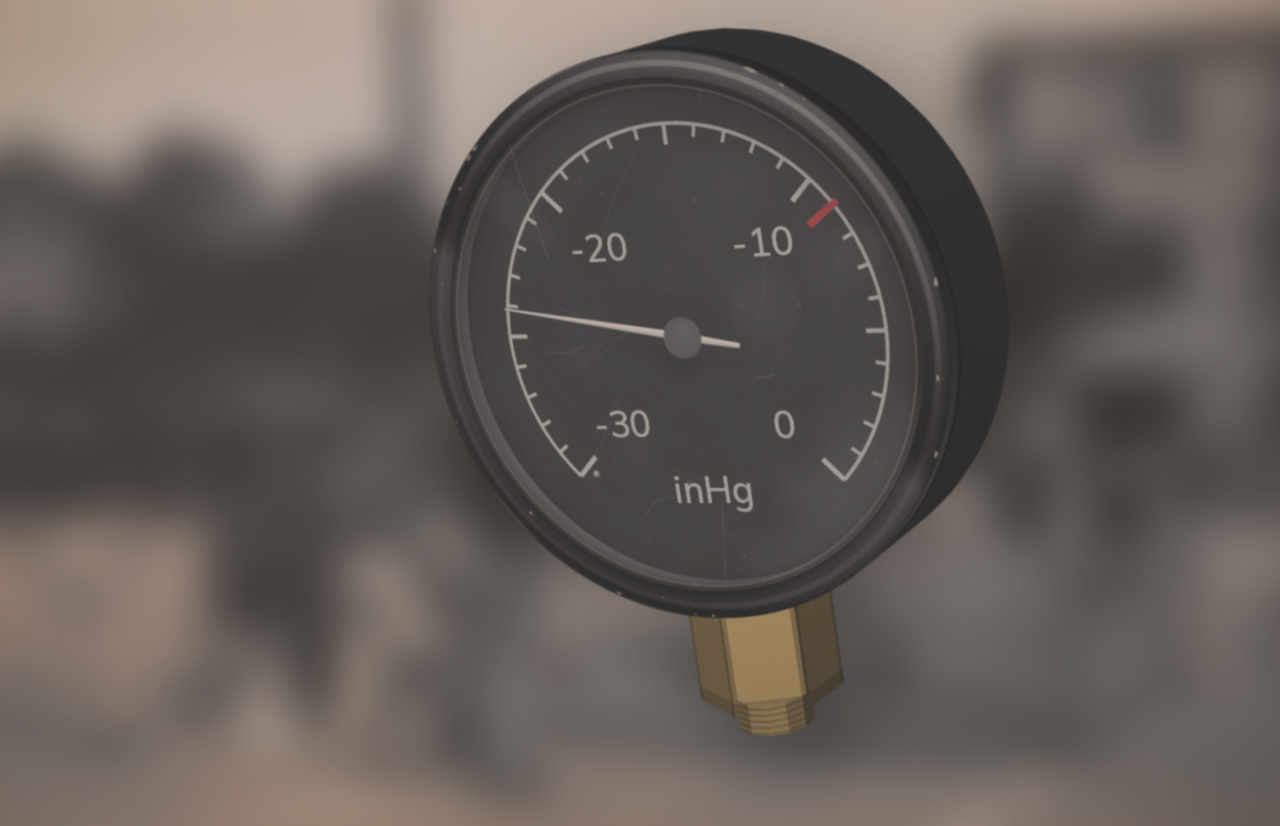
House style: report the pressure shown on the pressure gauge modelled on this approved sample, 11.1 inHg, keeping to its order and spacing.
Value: -24 inHg
